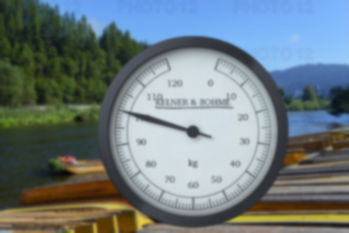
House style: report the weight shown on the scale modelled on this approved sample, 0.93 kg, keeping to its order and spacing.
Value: 100 kg
